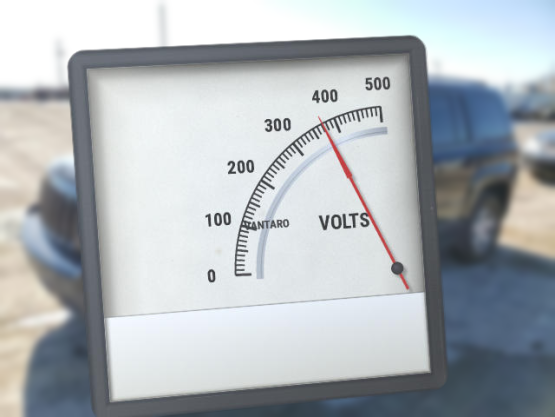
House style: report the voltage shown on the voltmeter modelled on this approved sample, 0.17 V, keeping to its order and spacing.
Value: 370 V
